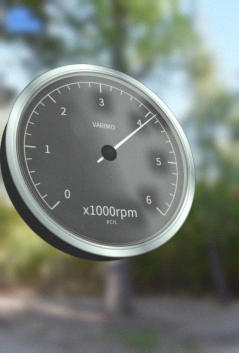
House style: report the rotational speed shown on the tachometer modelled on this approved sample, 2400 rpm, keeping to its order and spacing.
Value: 4100 rpm
